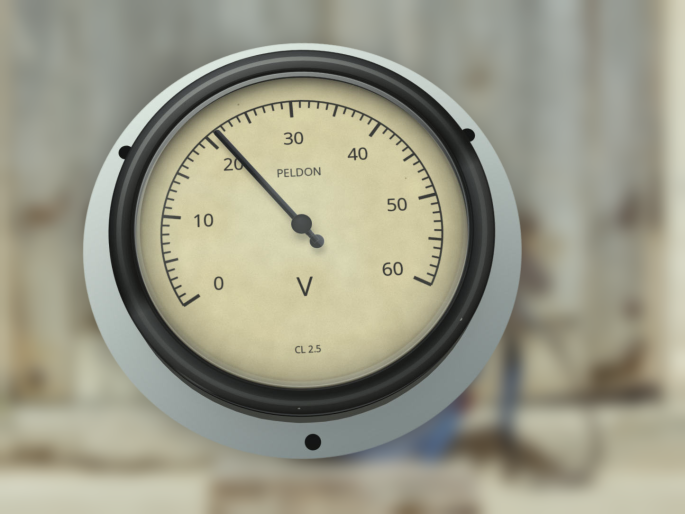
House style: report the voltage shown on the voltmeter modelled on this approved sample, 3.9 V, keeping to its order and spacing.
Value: 21 V
